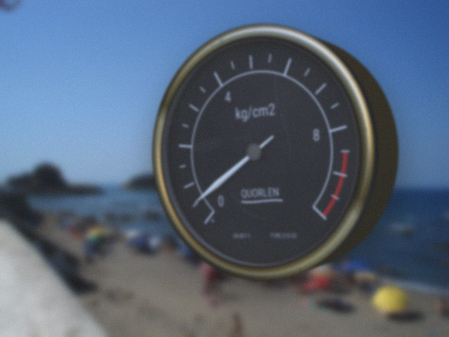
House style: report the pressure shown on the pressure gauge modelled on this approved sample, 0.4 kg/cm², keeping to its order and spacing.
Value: 0.5 kg/cm²
